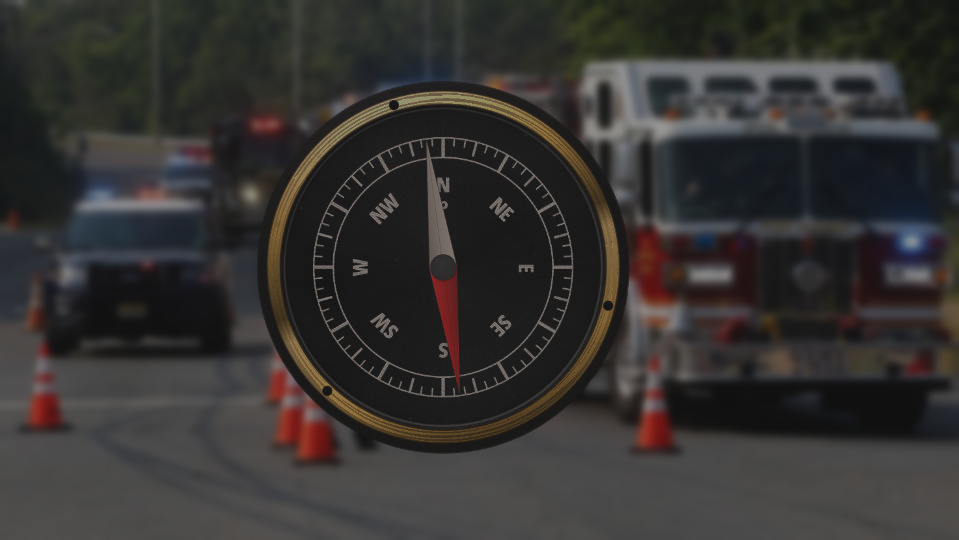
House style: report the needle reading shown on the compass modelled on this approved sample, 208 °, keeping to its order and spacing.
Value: 172.5 °
